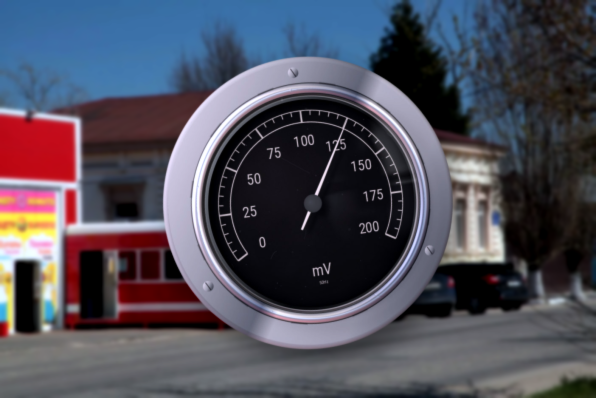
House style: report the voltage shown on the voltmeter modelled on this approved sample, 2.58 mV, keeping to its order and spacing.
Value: 125 mV
